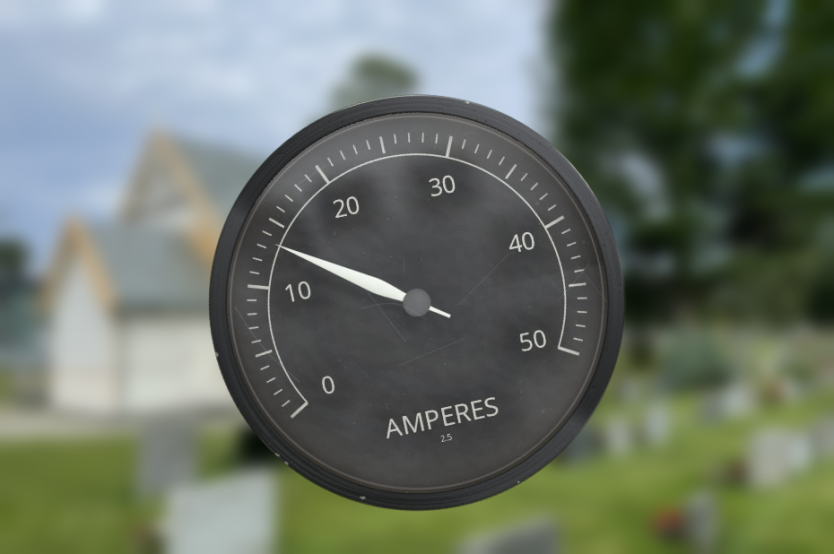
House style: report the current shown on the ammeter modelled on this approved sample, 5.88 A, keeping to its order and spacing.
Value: 13.5 A
